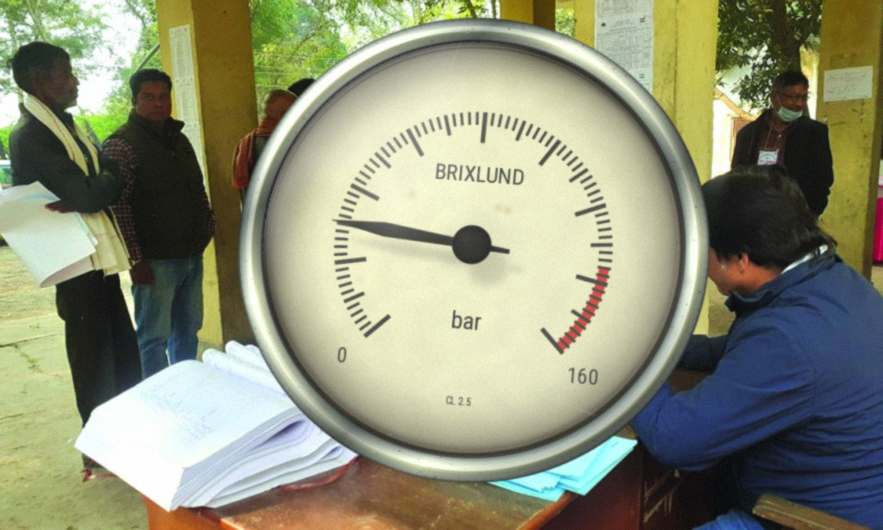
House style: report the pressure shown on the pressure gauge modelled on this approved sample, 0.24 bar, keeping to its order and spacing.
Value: 30 bar
